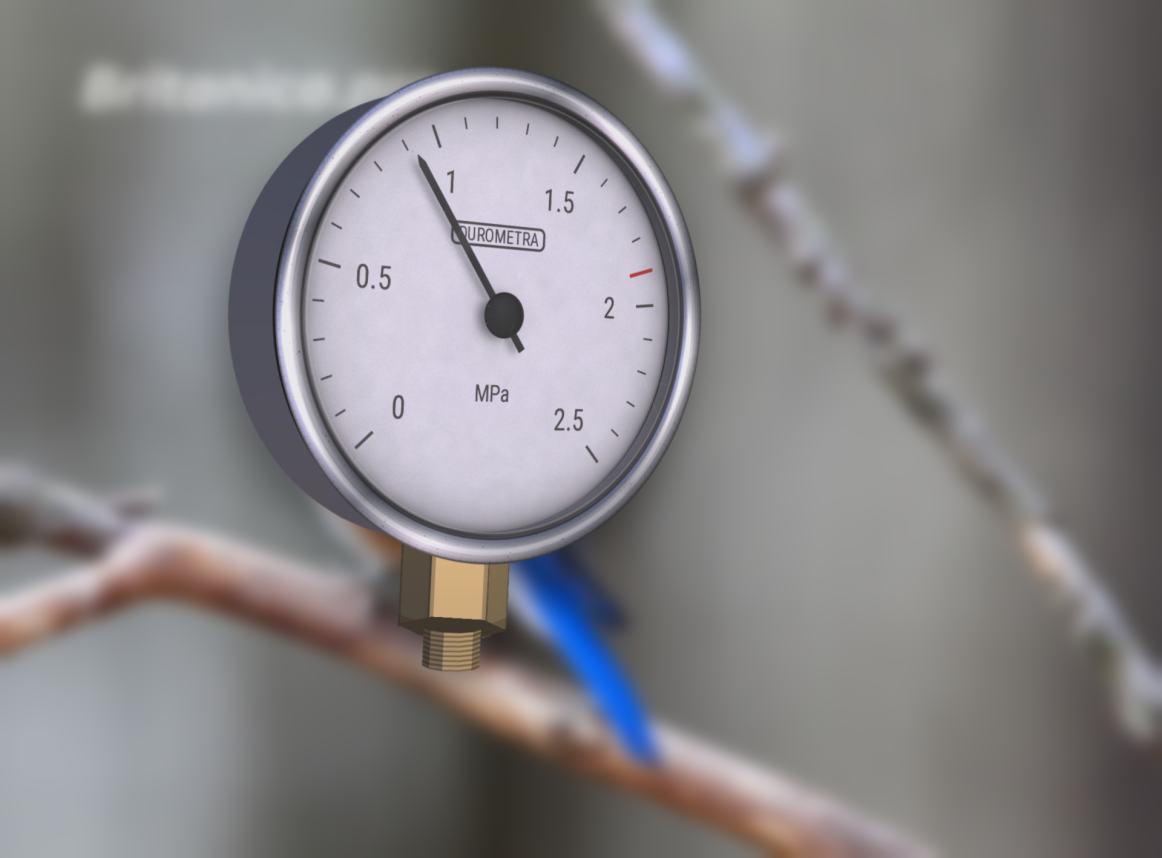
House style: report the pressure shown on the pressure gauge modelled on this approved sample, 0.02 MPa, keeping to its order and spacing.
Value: 0.9 MPa
